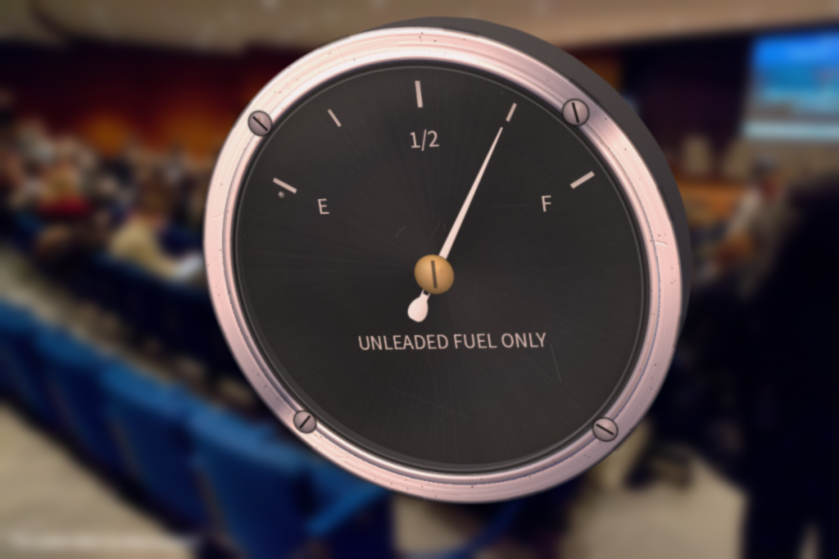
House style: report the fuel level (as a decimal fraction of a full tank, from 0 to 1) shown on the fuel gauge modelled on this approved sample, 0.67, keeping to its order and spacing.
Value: 0.75
